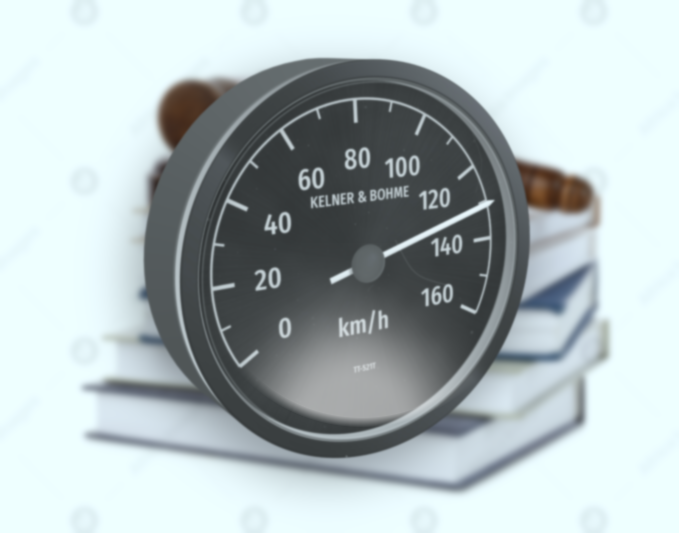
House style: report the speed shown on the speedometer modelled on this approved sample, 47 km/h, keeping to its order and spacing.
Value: 130 km/h
